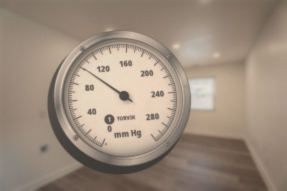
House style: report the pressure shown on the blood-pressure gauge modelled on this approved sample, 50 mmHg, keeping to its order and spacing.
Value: 100 mmHg
